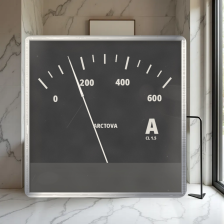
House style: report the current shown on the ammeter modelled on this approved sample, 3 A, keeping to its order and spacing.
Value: 150 A
